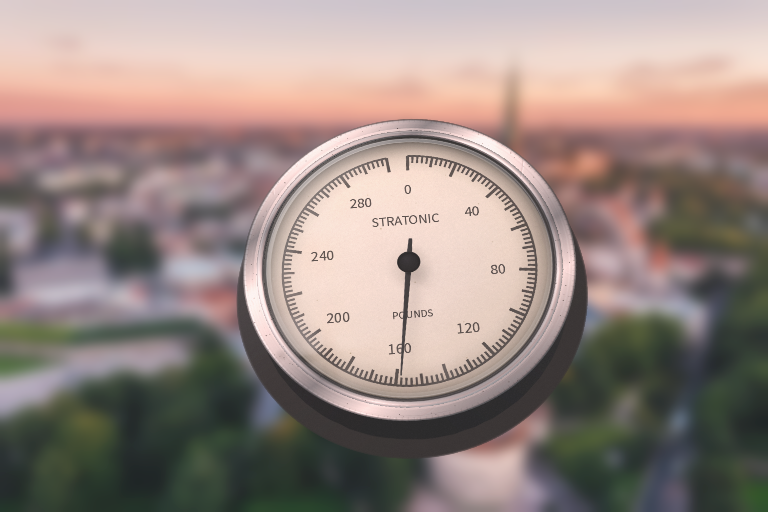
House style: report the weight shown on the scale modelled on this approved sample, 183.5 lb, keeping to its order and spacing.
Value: 158 lb
